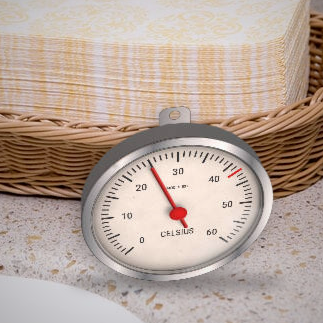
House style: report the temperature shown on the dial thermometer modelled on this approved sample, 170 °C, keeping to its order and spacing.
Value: 25 °C
